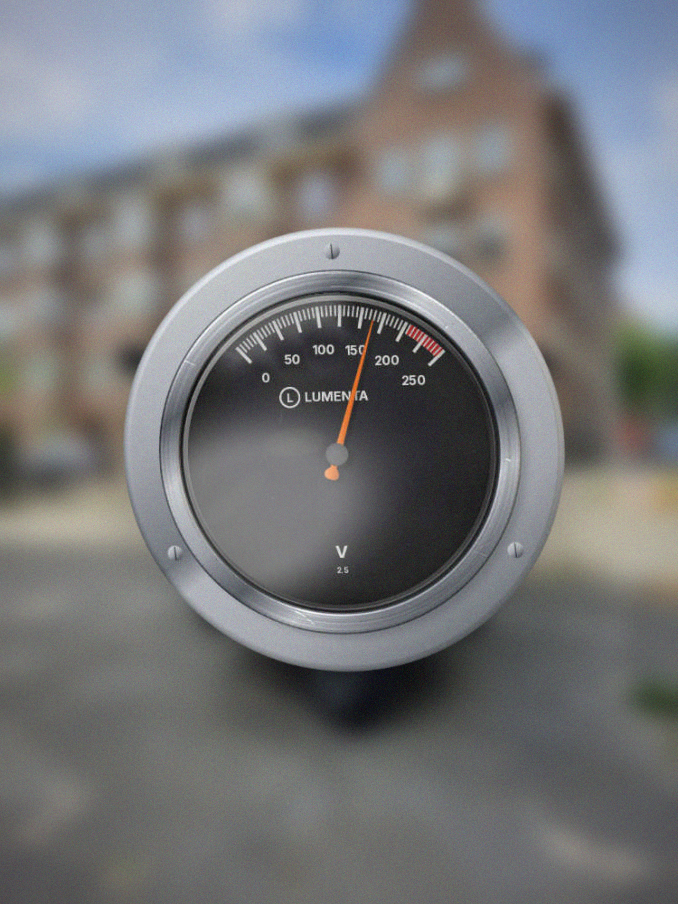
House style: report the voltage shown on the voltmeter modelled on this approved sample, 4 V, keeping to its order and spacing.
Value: 165 V
